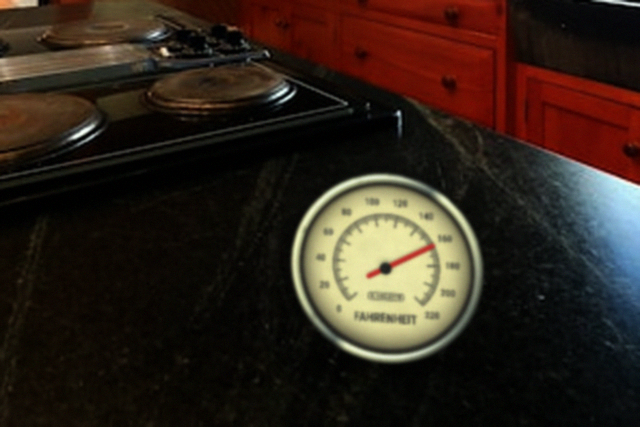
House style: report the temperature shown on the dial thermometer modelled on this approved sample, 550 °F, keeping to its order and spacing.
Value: 160 °F
